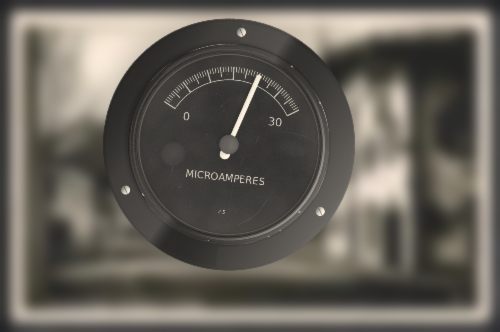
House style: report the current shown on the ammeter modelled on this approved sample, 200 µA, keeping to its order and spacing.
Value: 20 µA
